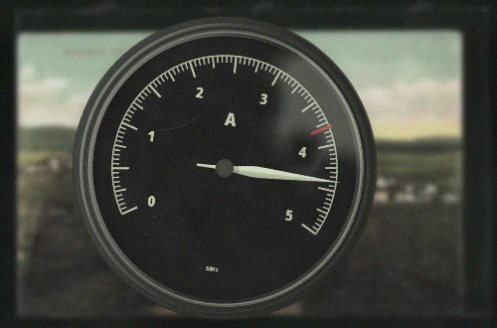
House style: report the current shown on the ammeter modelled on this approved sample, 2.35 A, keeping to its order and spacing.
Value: 4.4 A
